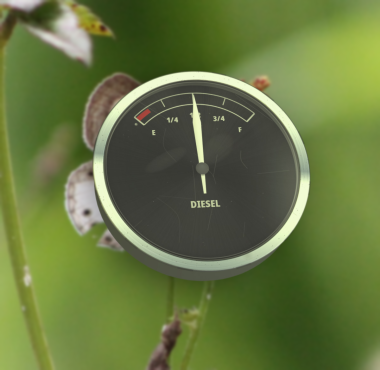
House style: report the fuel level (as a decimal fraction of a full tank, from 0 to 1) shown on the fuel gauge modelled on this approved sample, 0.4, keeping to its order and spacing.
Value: 0.5
